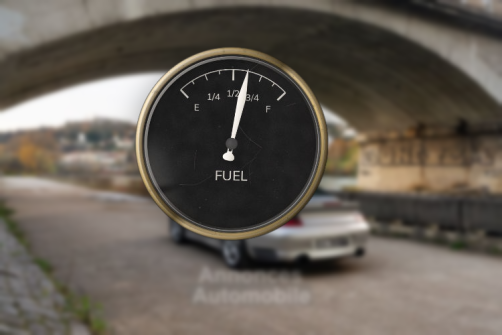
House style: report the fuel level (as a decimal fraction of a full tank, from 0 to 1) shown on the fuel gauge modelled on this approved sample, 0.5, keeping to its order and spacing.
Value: 0.625
